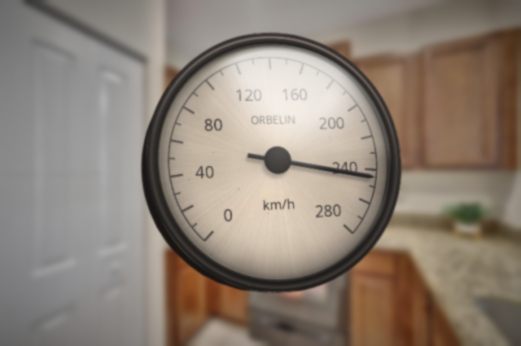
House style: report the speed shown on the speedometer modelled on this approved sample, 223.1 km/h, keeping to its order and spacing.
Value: 245 km/h
